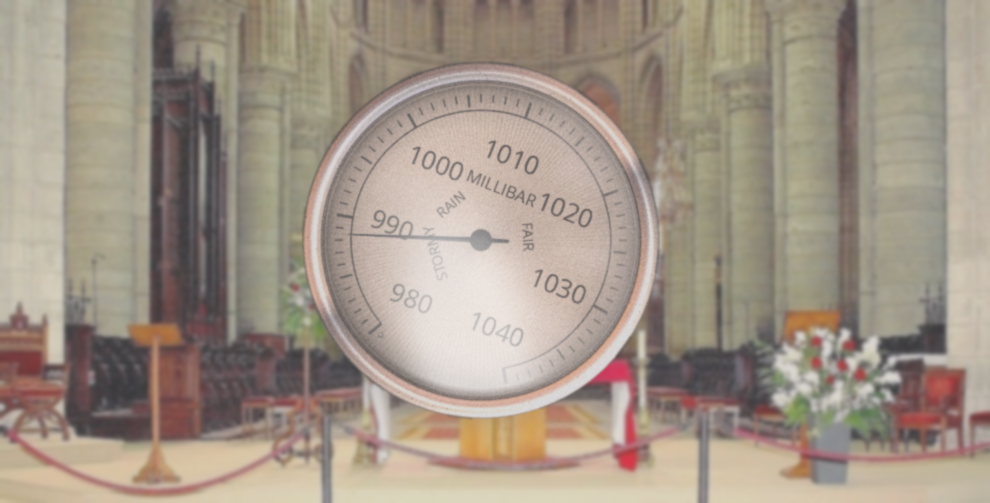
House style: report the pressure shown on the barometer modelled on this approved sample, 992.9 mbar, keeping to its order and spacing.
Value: 988.5 mbar
